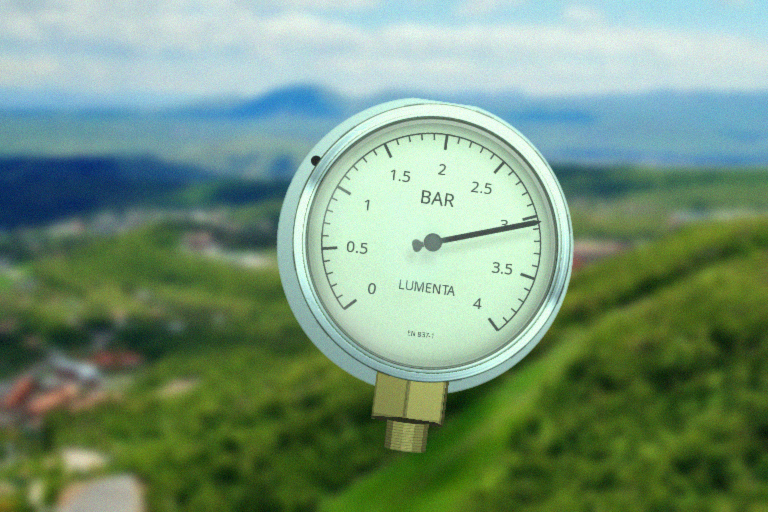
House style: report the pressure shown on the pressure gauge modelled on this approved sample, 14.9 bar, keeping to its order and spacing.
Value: 3.05 bar
